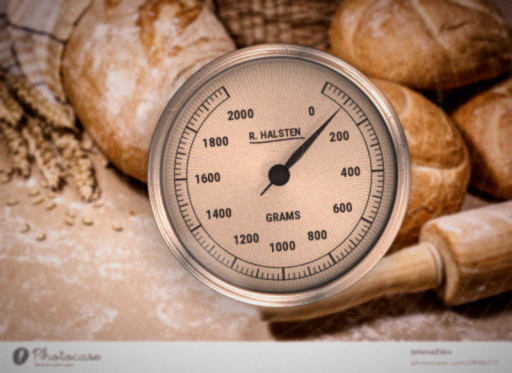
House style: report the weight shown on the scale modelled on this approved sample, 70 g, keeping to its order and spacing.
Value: 100 g
